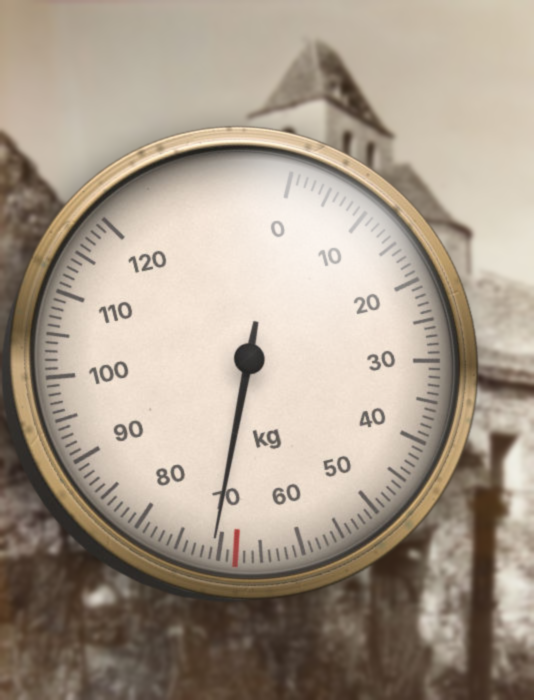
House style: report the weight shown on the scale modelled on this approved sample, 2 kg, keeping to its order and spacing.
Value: 71 kg
